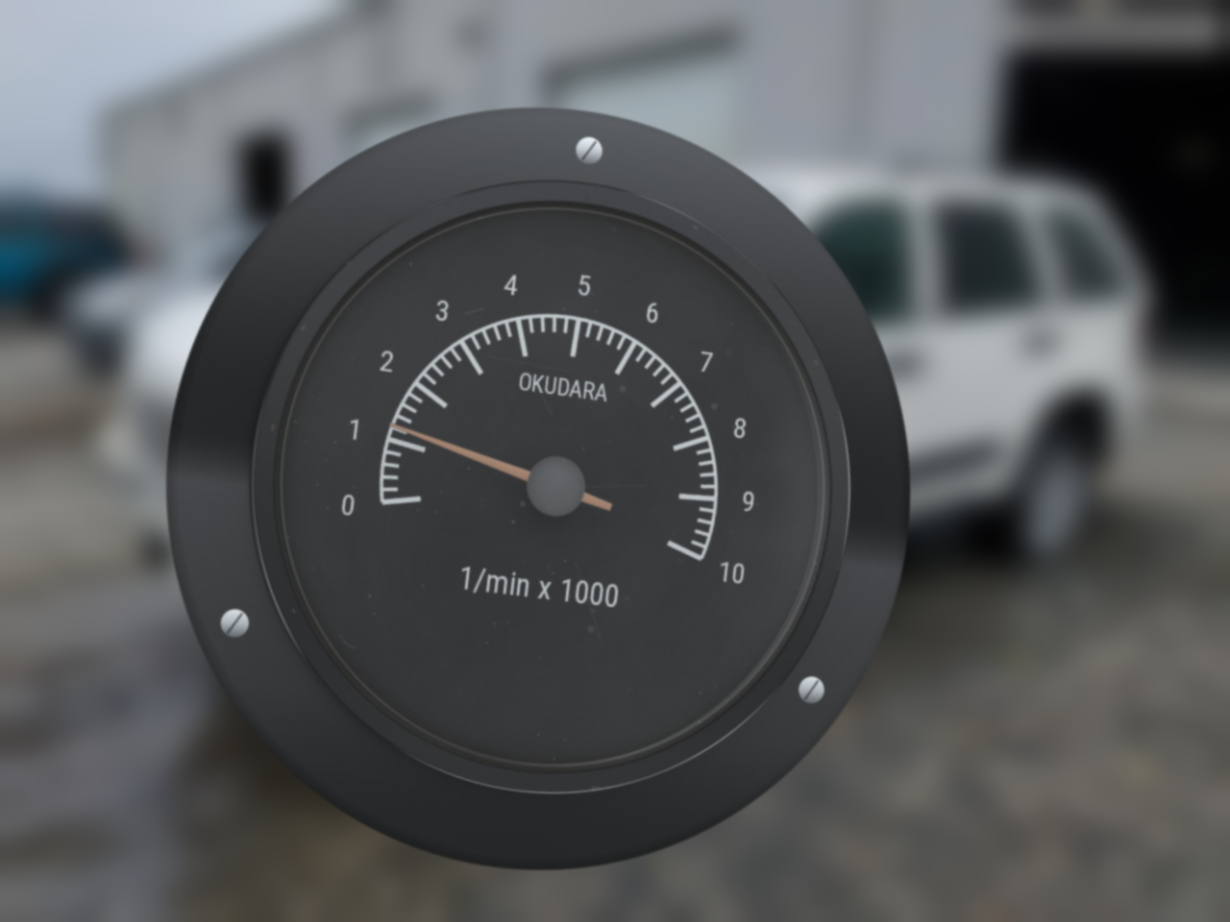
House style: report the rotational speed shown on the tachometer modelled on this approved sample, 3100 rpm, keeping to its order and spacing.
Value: 1200 rpm
